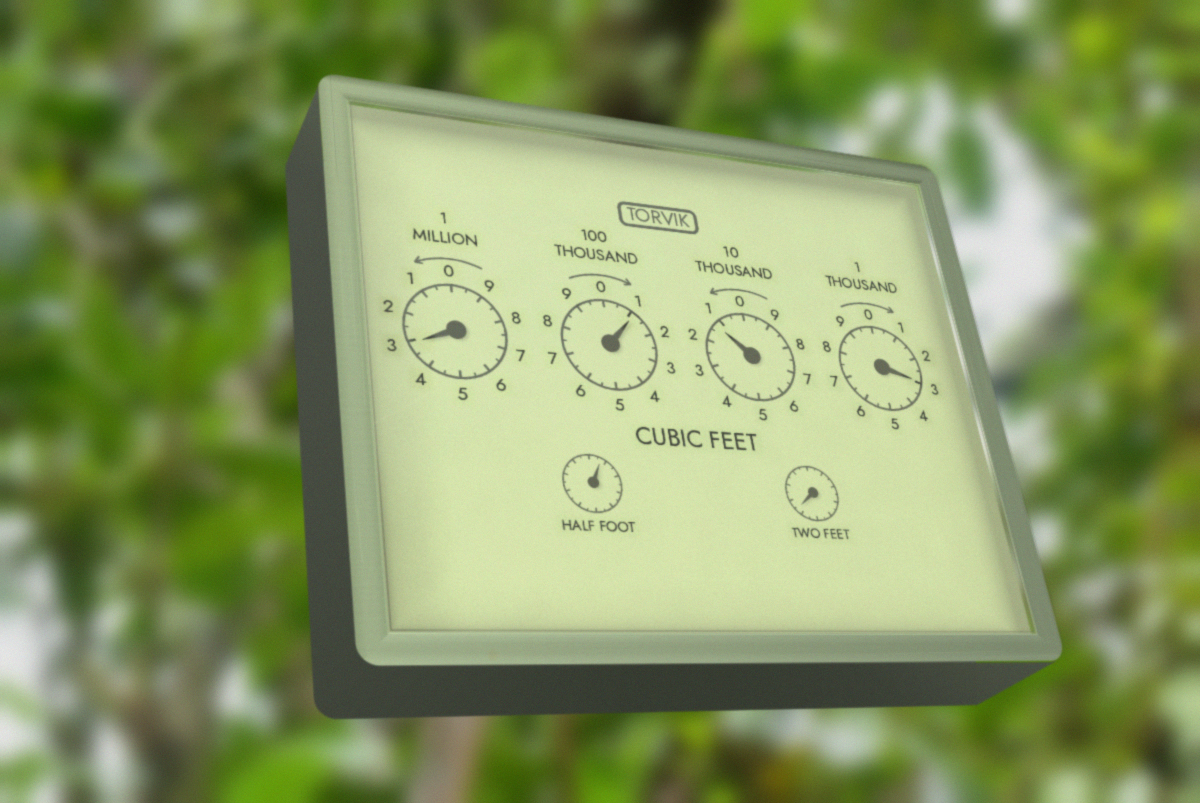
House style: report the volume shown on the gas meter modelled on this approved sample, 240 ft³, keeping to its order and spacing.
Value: 311300 ft³
